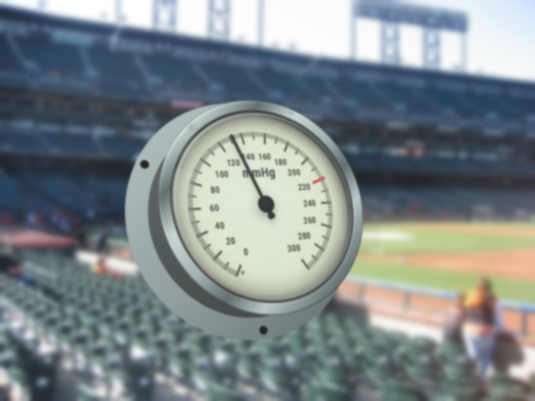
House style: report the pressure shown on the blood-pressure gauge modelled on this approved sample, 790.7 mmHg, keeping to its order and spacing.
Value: 130 mmHg
